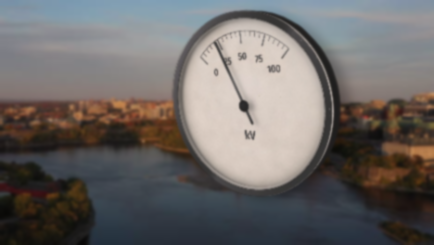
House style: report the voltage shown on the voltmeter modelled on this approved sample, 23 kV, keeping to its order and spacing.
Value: 25 kV
